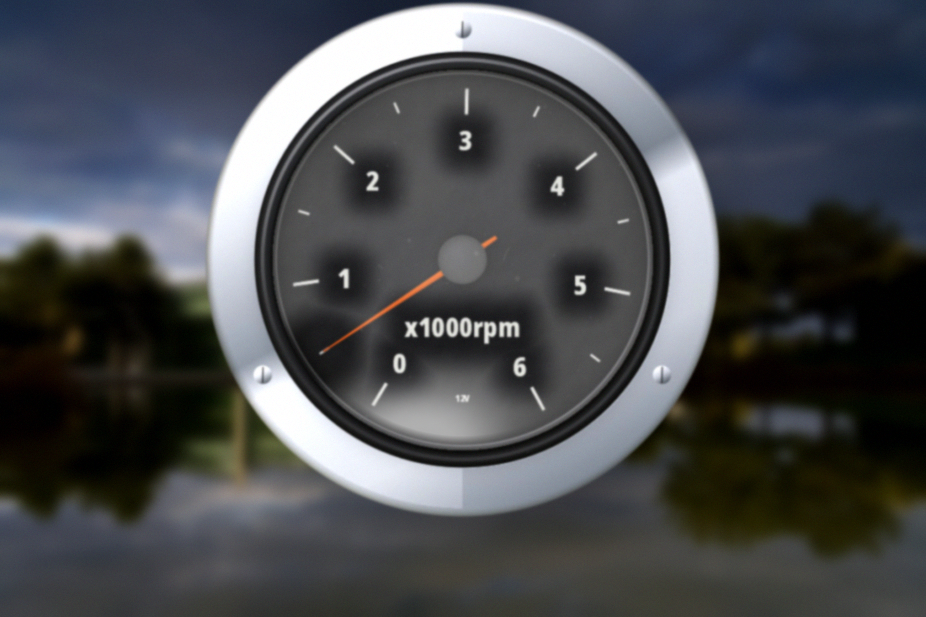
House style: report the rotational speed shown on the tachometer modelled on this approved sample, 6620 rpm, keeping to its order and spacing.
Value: 500 rpm
